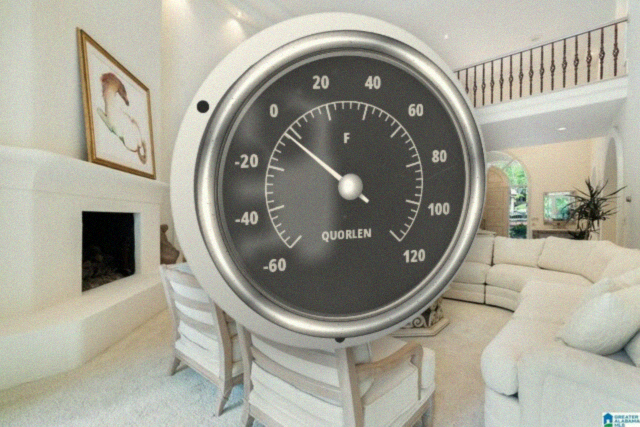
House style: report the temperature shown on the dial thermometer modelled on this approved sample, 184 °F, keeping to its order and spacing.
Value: -4 °F
